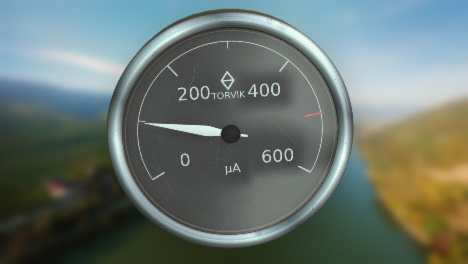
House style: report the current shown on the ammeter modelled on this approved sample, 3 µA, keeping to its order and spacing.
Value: 100 µA
